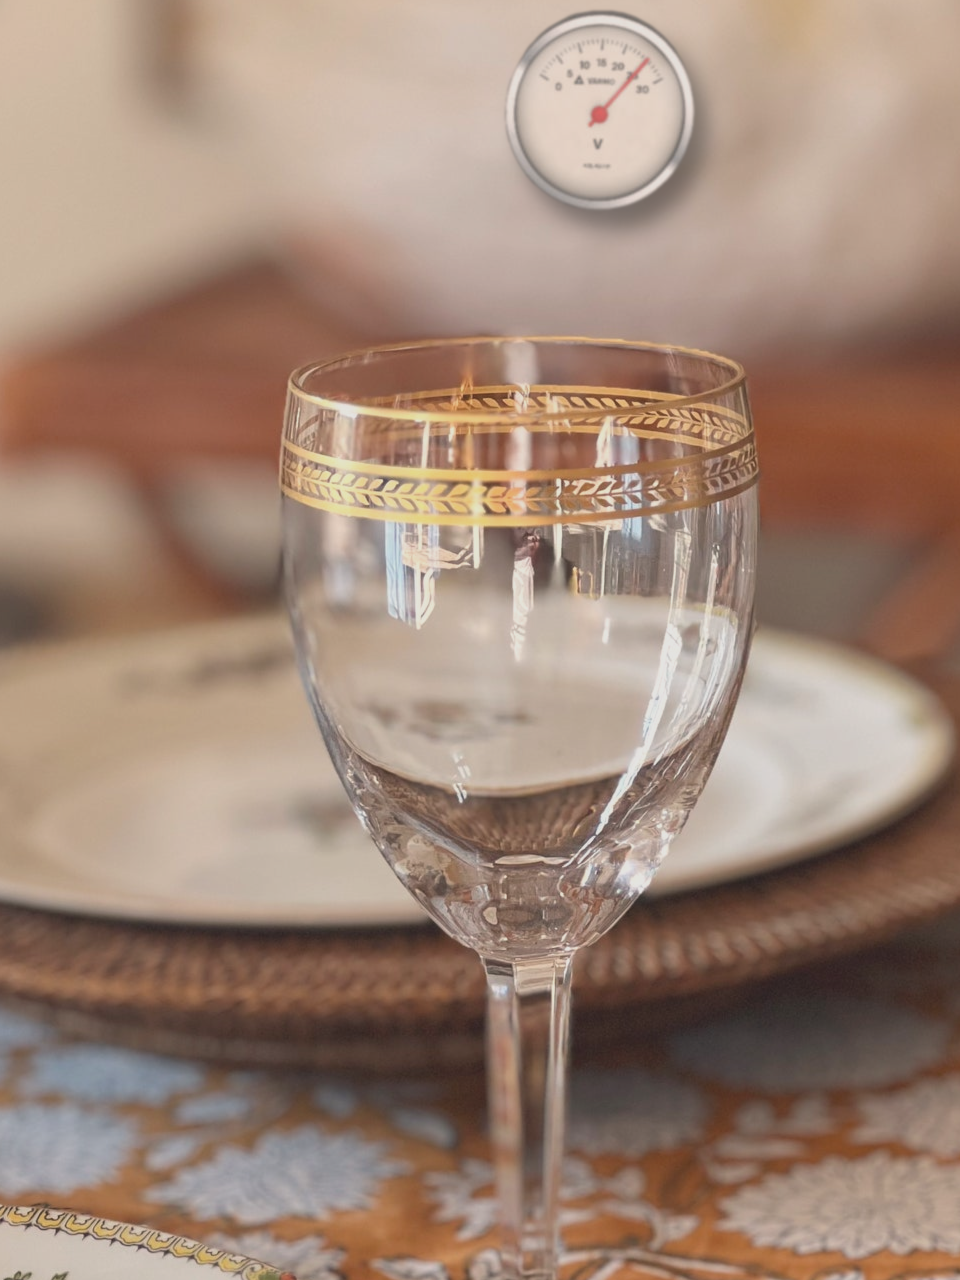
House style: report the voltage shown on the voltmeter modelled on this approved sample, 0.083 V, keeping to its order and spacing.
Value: 25 V
